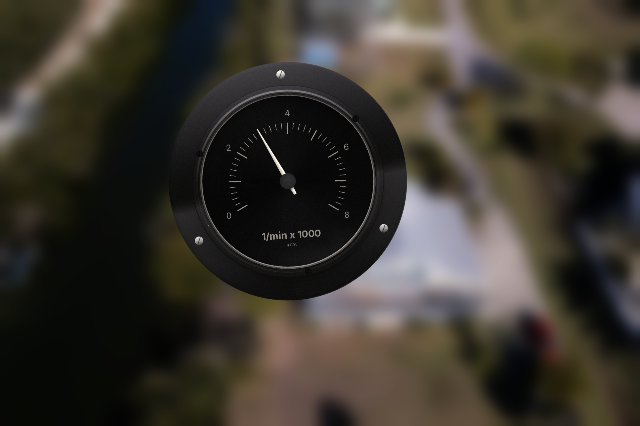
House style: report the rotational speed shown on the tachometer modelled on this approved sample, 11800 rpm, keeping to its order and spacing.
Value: 3000 rpm
